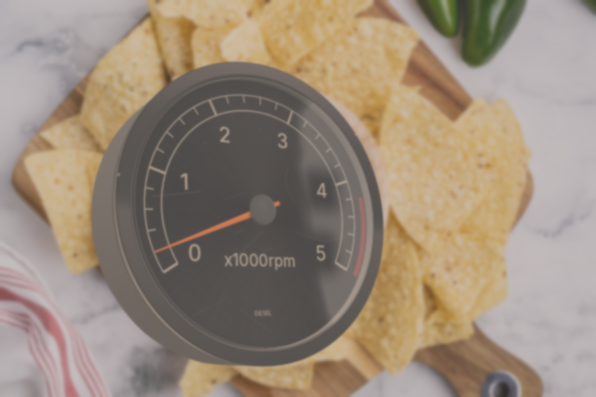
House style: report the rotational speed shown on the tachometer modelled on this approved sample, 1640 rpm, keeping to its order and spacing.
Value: 200 rpm
